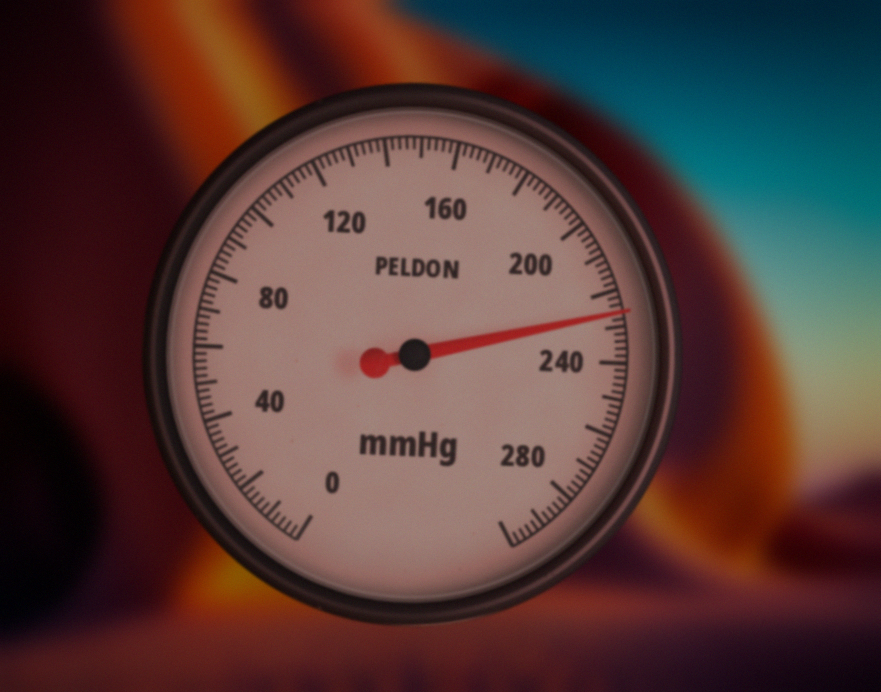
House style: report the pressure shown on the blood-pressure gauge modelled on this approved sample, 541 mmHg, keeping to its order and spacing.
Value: 226 mmHg
